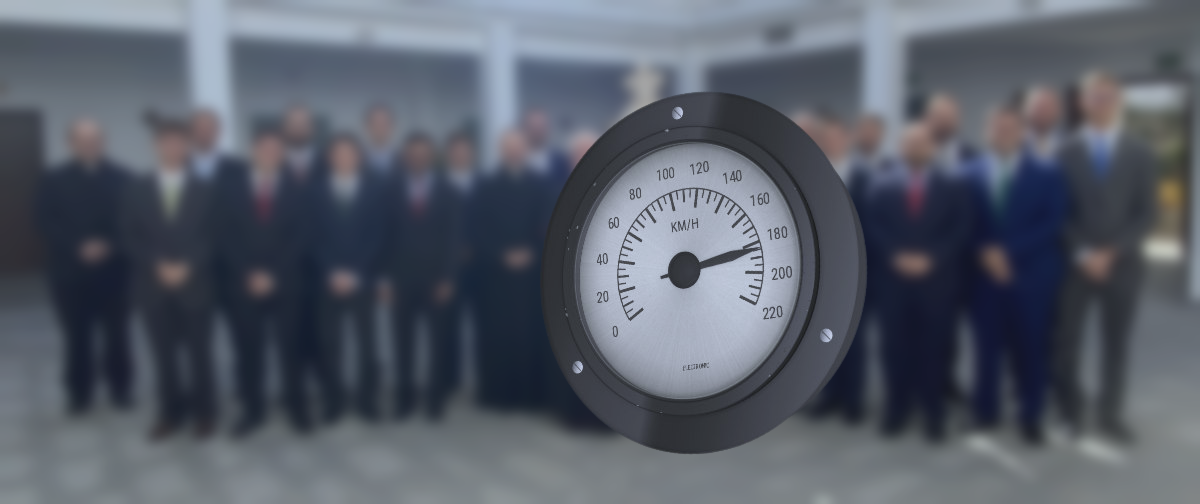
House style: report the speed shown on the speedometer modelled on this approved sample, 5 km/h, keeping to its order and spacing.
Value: 185 km/h
